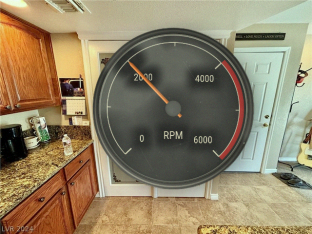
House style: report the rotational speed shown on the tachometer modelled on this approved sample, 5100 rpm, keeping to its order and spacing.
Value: 2000 rpm
